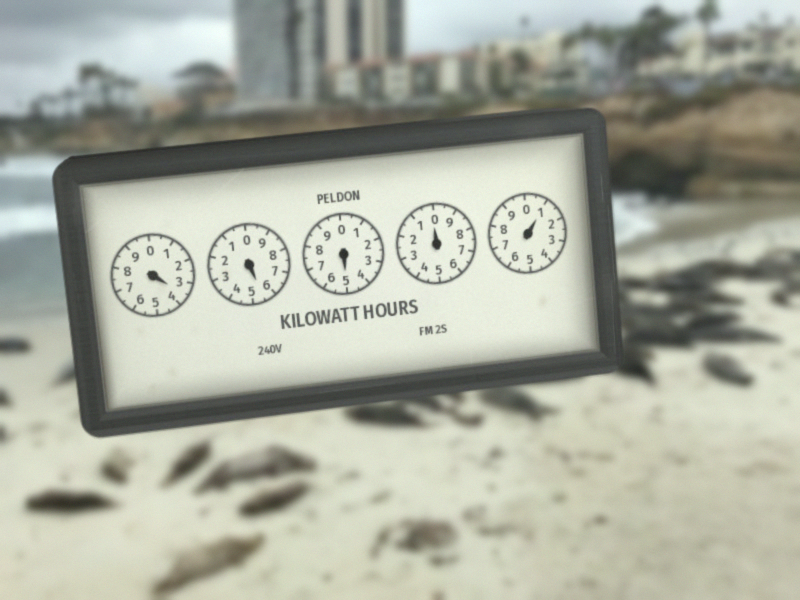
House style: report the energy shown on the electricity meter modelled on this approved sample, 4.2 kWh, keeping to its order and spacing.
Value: 35501 kWh
